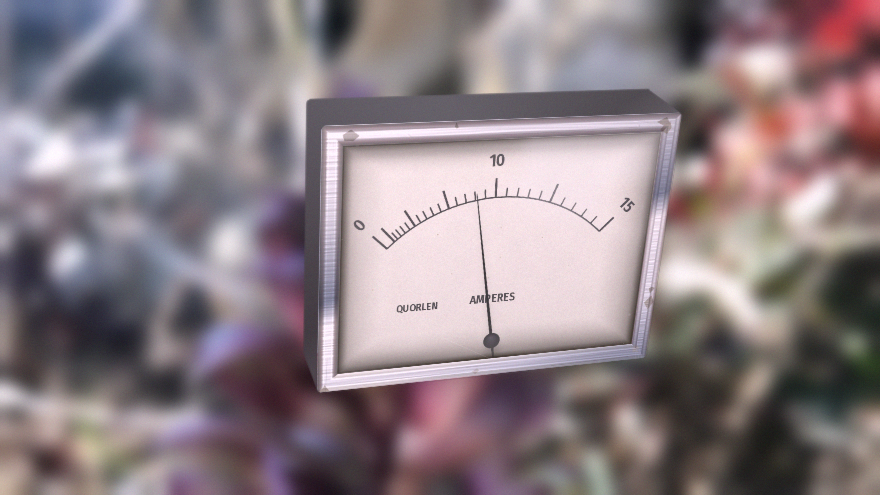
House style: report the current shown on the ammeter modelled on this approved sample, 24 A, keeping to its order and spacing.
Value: 9 A
